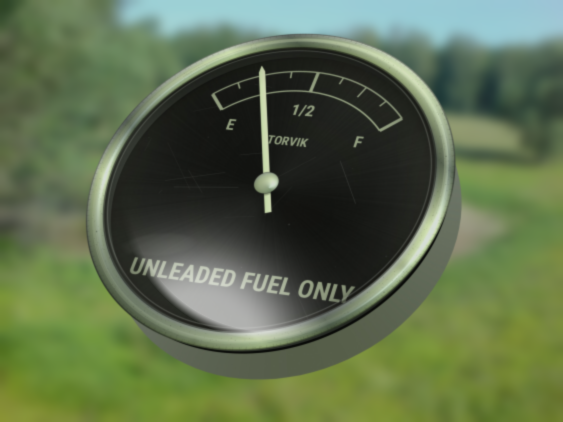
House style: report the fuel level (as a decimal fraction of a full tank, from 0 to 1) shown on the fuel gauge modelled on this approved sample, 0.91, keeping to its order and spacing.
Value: 0.25
